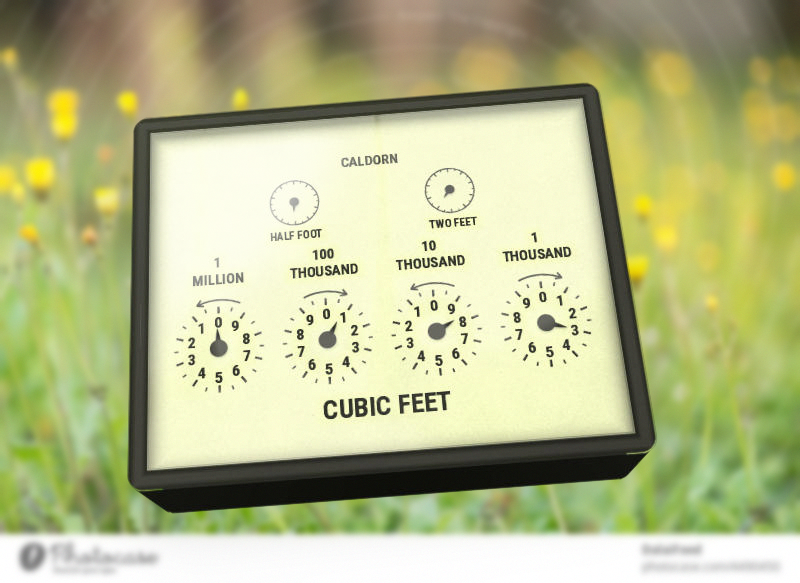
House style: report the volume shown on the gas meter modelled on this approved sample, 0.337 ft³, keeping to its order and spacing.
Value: 8300 ft³
